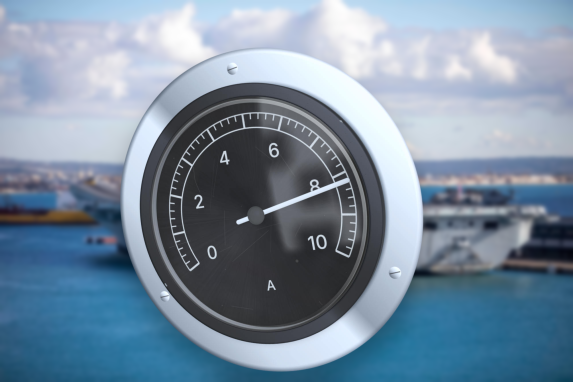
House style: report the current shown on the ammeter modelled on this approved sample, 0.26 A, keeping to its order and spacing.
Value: 8.2 A
